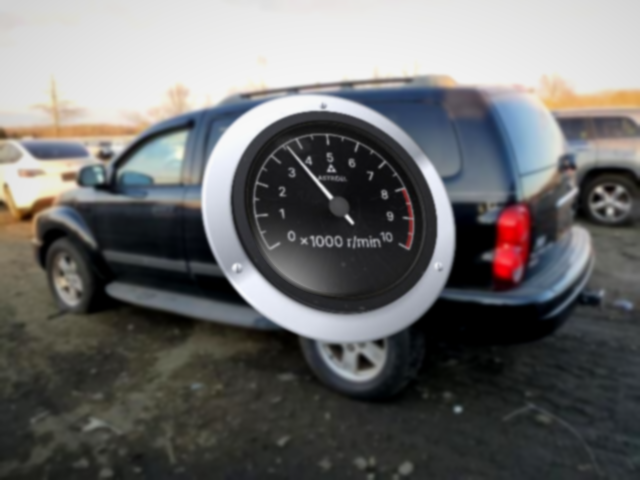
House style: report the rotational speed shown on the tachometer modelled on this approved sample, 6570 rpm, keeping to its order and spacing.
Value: 3500 rpm
